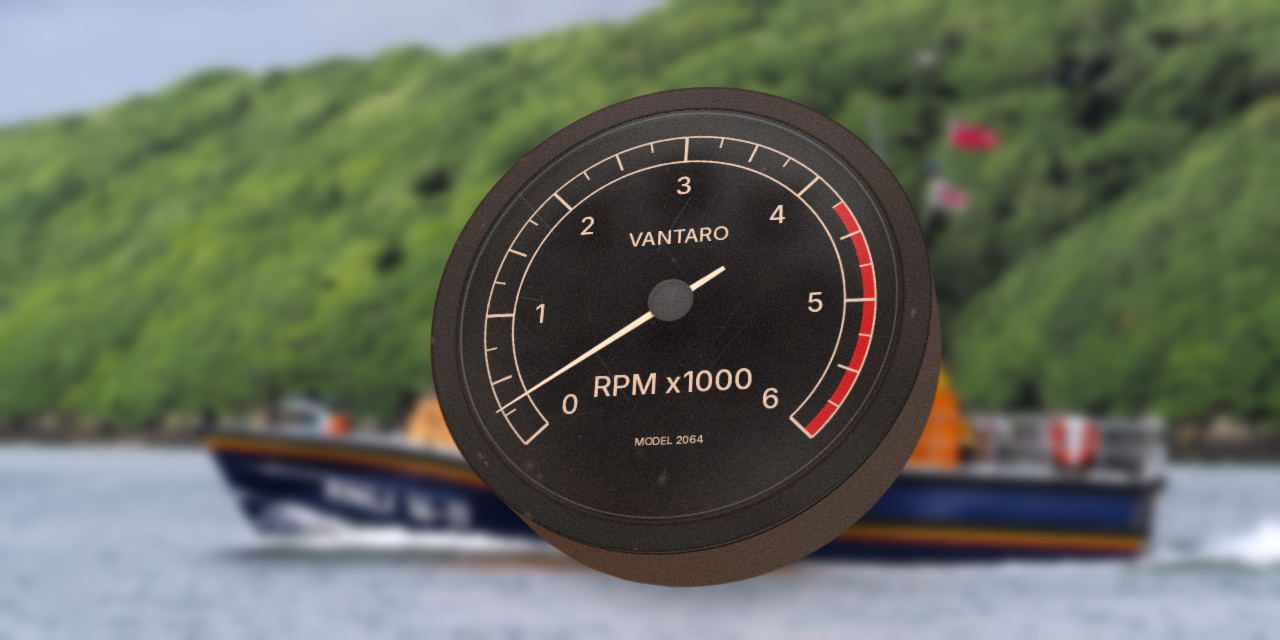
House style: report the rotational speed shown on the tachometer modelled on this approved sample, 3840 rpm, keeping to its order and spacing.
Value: 250 rpm
